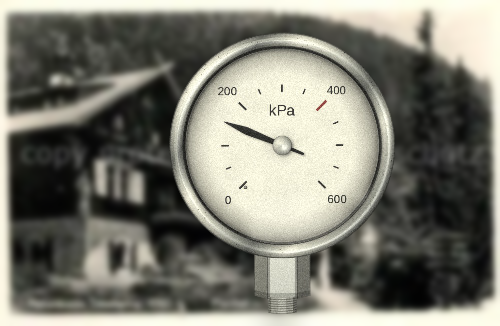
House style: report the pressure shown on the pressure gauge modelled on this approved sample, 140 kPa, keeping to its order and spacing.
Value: 150 kPa
